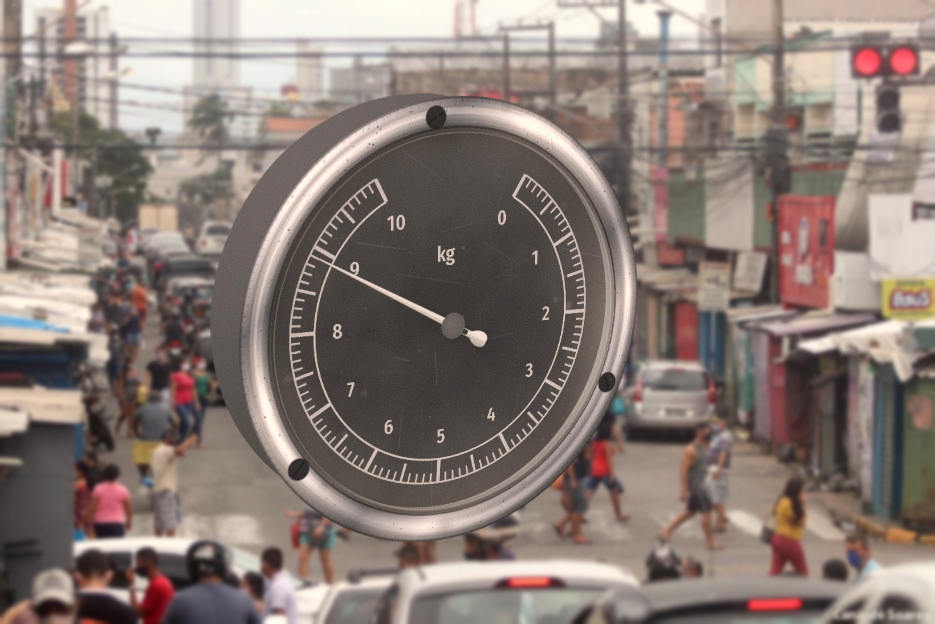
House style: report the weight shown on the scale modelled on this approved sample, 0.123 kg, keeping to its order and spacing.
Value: 8.9 kg
